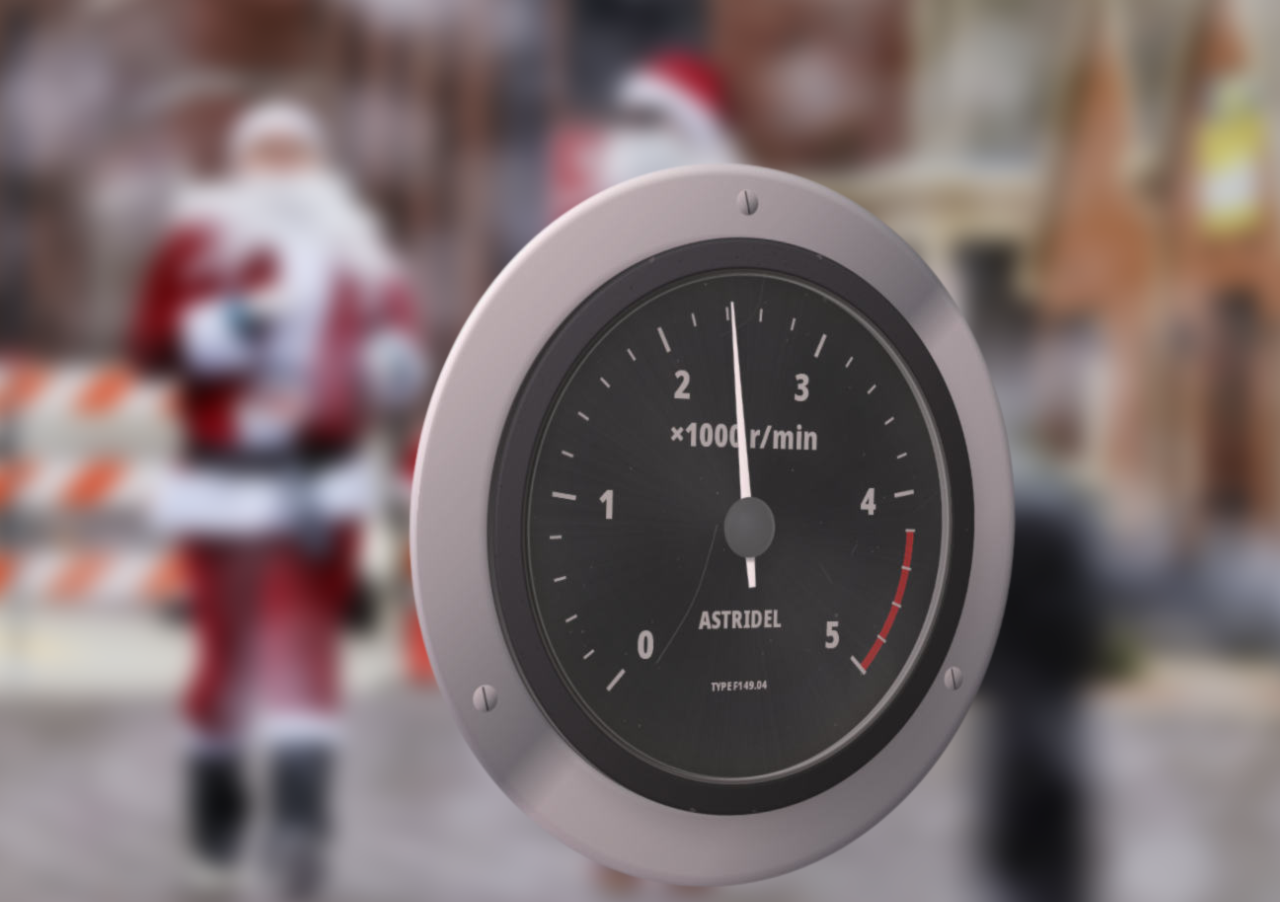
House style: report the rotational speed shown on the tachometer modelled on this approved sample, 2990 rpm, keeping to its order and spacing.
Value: 2400 rpm
